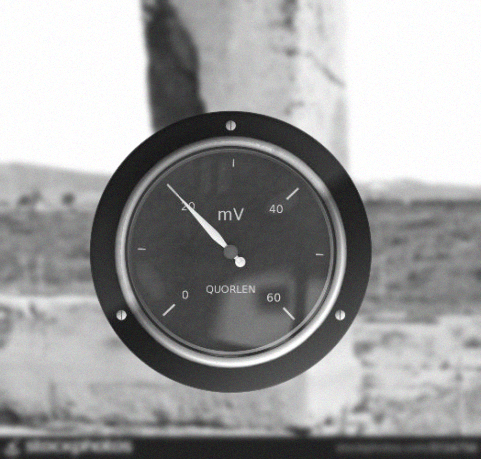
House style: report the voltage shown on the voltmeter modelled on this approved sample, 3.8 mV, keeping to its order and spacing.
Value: 20 mV
